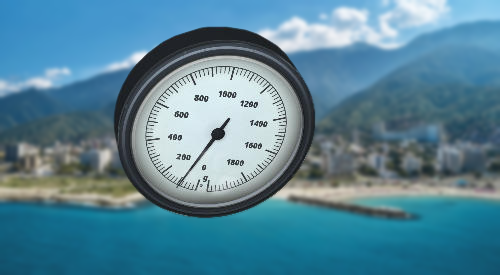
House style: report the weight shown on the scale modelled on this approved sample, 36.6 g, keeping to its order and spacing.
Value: 100 g
